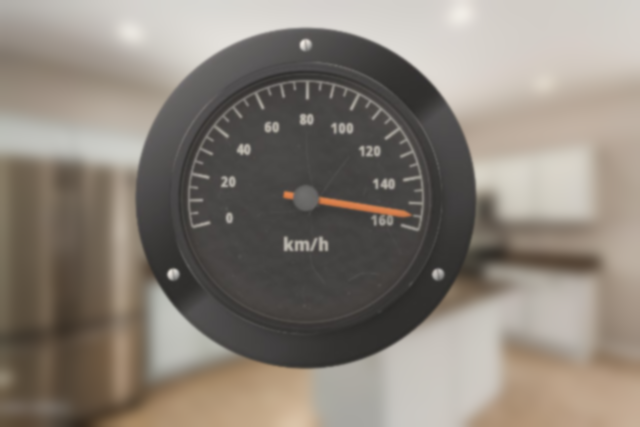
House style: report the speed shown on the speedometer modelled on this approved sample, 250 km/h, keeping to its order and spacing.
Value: 155 km/h
